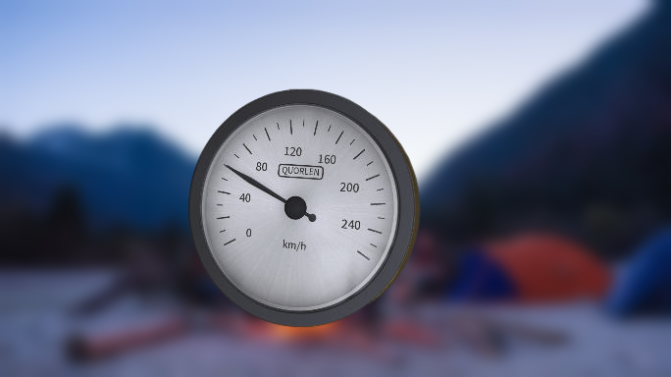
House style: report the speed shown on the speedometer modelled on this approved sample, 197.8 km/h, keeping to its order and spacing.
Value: 60 km/h
